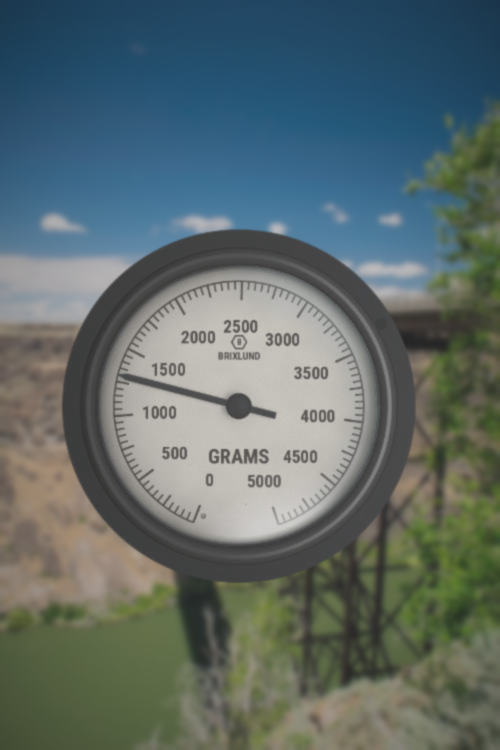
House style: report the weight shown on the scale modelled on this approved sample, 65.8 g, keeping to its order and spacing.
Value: 1300 g
